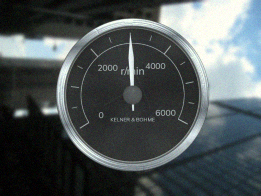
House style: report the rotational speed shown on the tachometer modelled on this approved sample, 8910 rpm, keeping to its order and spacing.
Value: 3000 rpm
